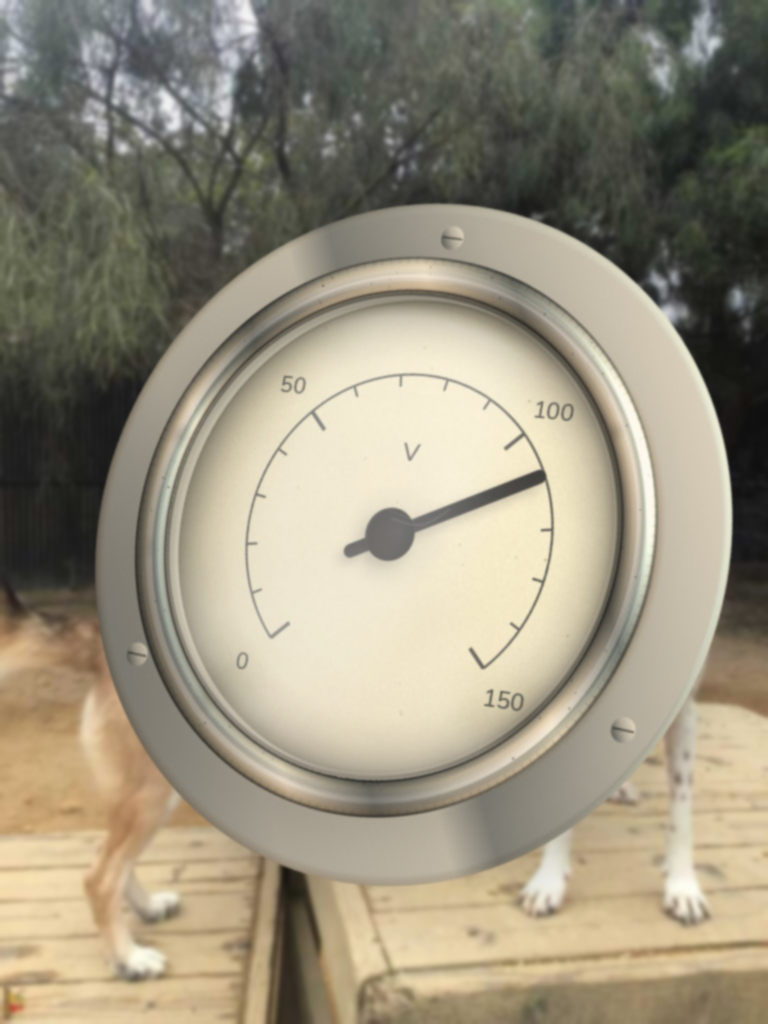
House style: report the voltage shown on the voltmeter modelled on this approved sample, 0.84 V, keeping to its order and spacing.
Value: 110 V
